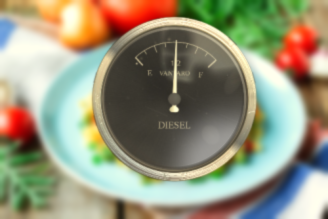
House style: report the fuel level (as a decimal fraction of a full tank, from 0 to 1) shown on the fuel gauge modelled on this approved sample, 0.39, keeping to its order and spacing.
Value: 0.5
